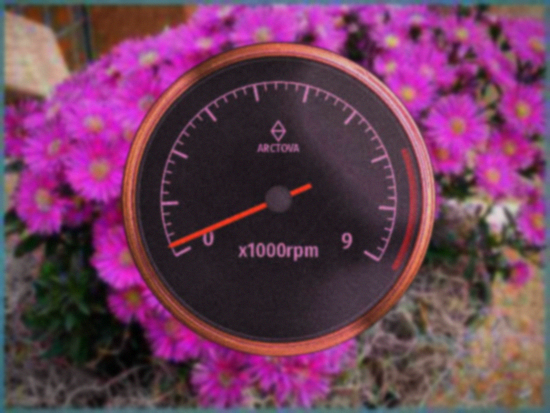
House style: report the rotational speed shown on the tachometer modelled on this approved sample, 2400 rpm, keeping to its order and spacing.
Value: 200 rpm
